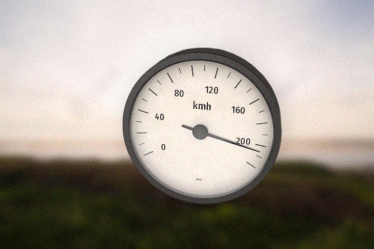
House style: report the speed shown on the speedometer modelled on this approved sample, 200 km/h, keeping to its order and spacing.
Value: 205 km/h
